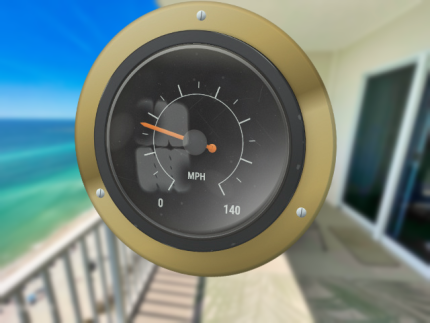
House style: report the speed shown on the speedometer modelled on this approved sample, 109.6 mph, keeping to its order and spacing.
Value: 35 mph
